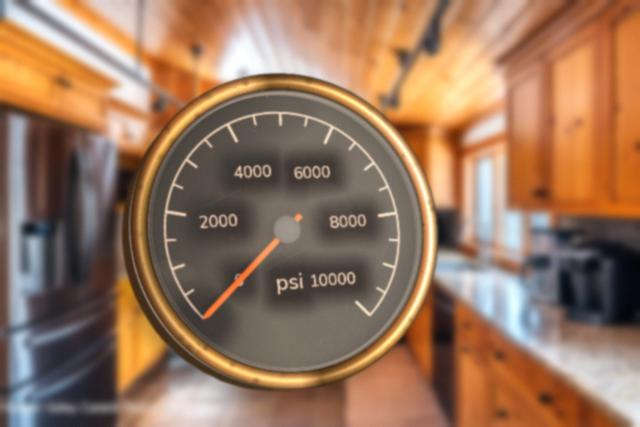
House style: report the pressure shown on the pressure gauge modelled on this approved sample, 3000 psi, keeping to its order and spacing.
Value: 0 psi
